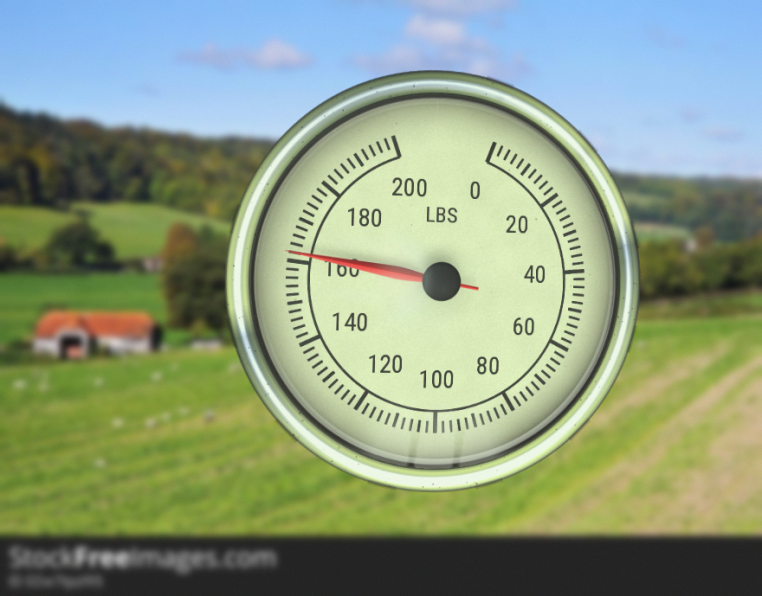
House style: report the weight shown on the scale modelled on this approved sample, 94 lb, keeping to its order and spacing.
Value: 162 lb
